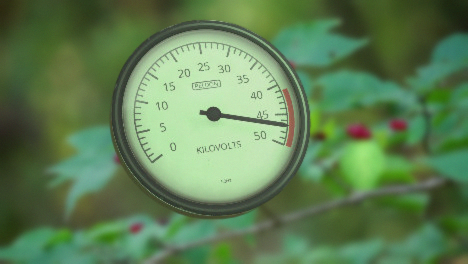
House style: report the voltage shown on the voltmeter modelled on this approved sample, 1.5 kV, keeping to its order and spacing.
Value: 47 kV
